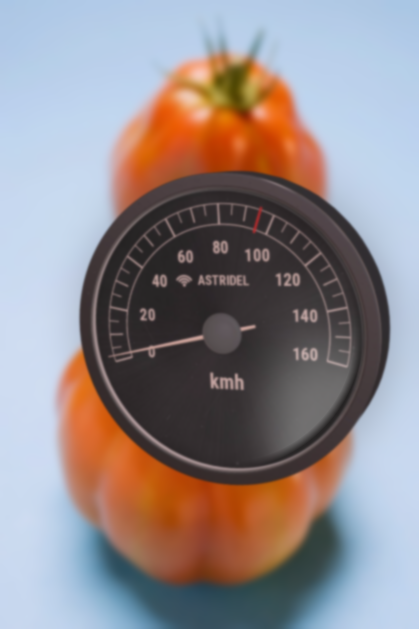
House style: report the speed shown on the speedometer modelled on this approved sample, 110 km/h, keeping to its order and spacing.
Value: 2.5 km/h
